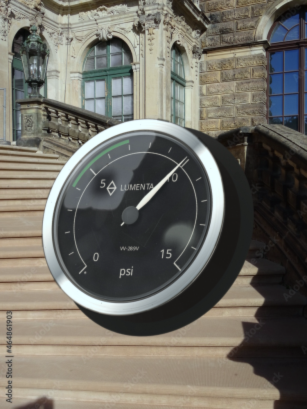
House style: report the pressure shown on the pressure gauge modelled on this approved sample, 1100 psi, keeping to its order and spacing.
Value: 10 psi
